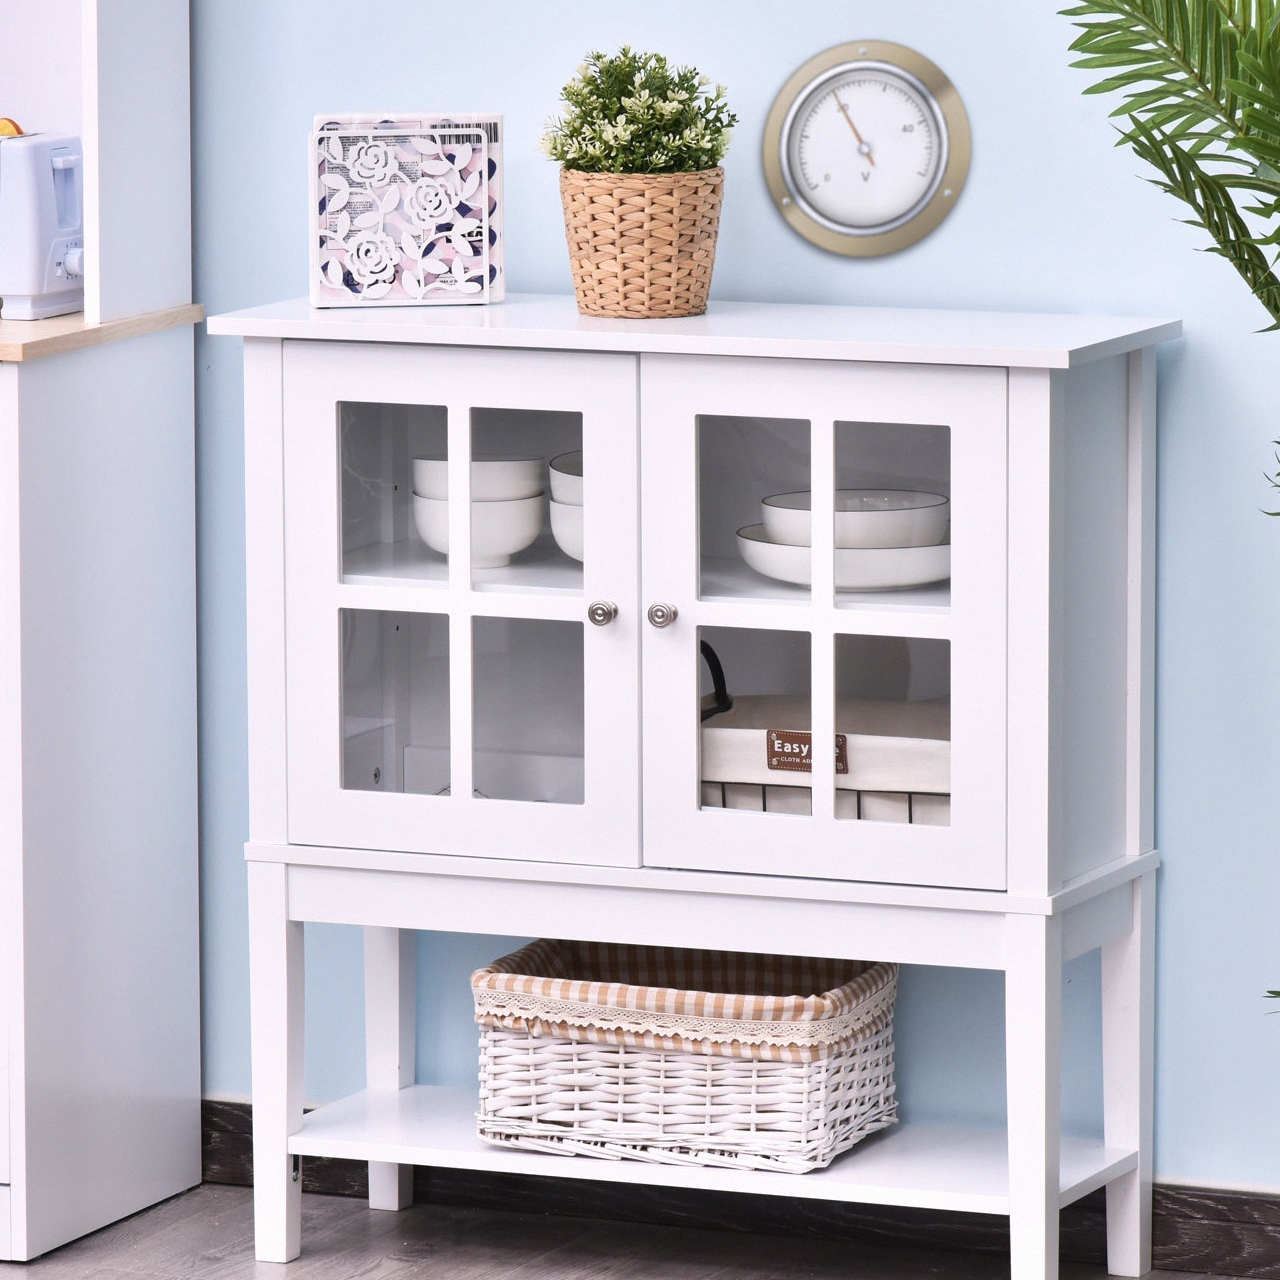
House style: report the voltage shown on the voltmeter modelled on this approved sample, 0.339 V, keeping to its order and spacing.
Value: 20 V
